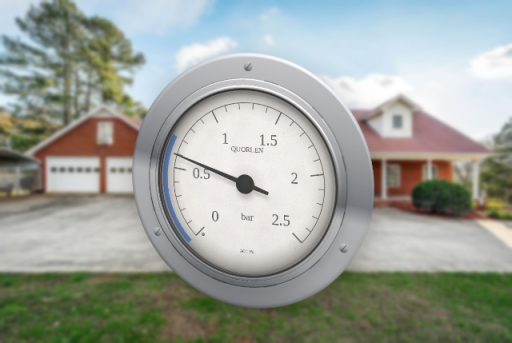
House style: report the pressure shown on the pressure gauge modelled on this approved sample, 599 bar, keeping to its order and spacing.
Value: 0.6 bar
